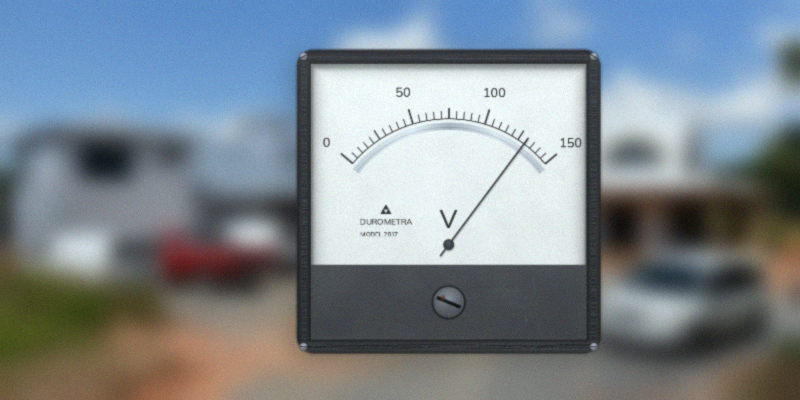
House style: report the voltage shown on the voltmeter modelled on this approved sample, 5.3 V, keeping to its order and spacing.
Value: 130 V
